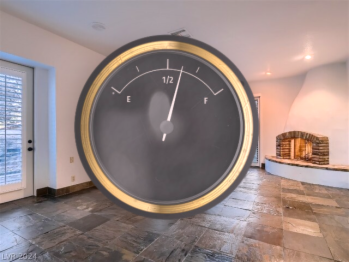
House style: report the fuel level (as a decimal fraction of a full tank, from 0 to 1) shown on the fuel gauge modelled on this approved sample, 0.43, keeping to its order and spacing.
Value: 0.625
